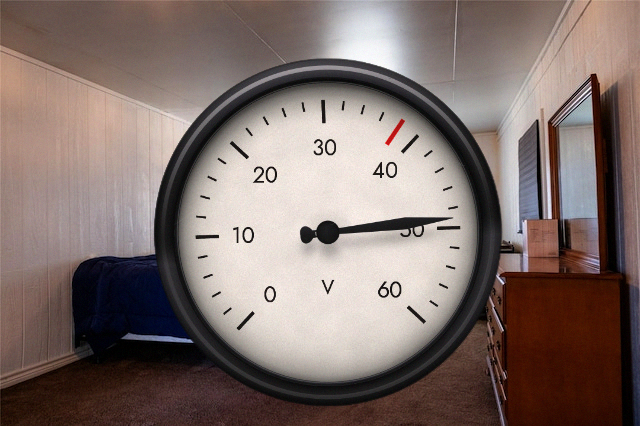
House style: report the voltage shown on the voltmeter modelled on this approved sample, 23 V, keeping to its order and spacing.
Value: 49 V
